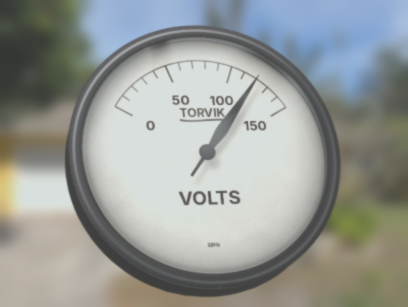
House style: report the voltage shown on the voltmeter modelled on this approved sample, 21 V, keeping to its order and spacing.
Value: 120 V
